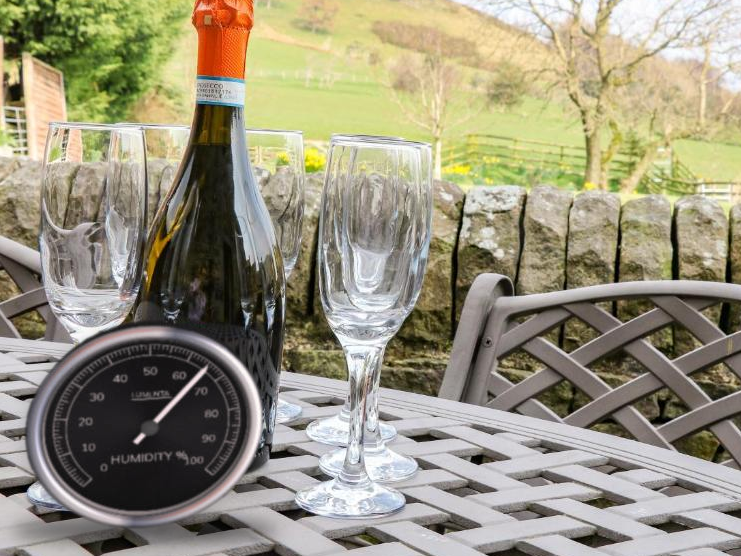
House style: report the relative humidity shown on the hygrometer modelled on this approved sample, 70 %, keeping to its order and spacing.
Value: 65 %
